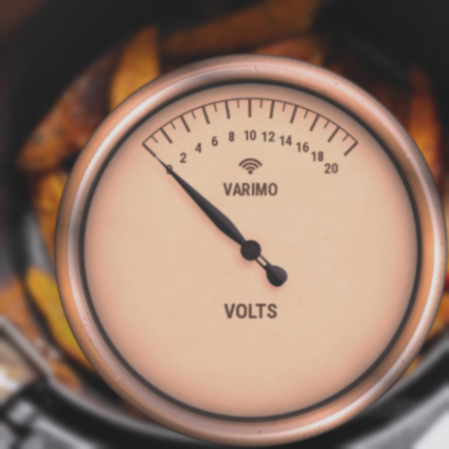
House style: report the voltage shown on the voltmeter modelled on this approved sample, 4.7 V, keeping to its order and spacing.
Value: 0 V
